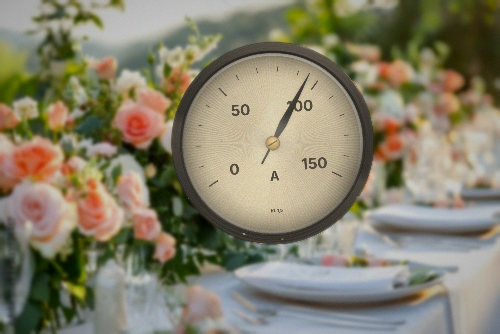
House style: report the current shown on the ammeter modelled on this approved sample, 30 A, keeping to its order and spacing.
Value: 95 A
